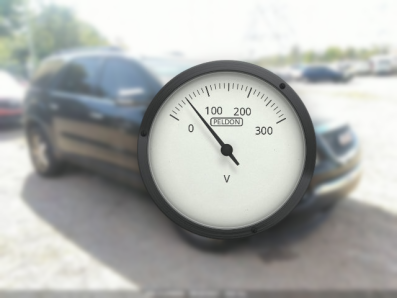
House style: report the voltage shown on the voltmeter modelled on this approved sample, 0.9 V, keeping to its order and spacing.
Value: 50 V
